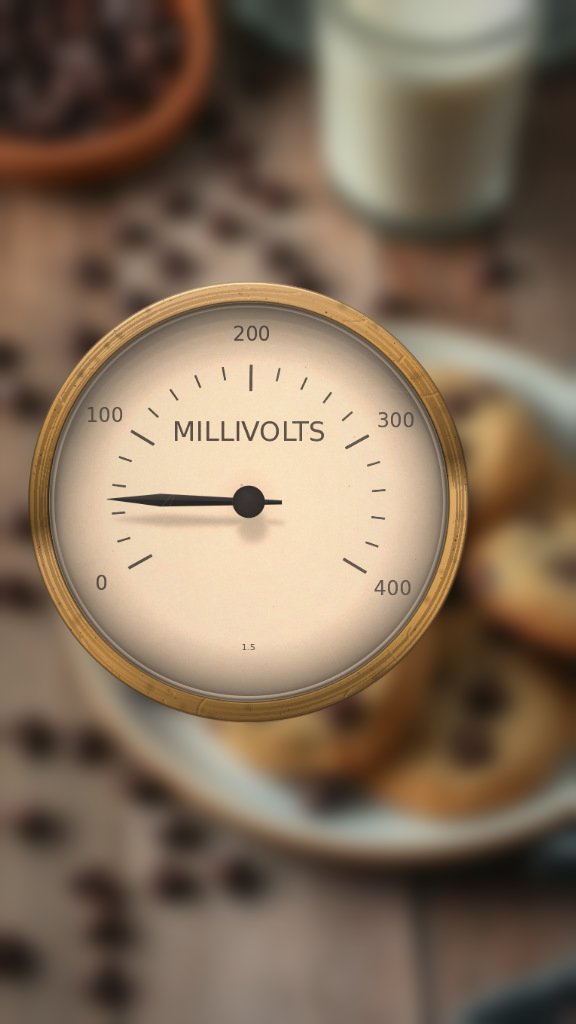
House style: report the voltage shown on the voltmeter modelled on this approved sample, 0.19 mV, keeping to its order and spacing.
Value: 50 mV
